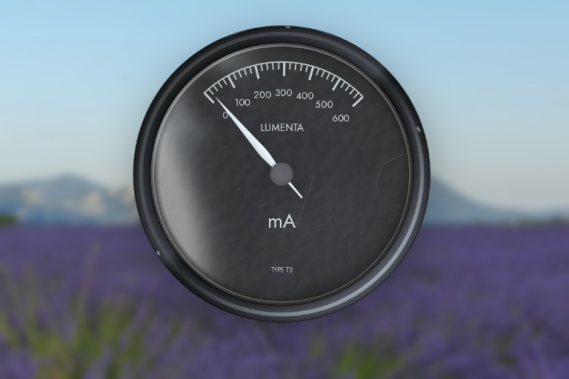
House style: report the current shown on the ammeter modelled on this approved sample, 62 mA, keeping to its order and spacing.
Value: 20 mA
